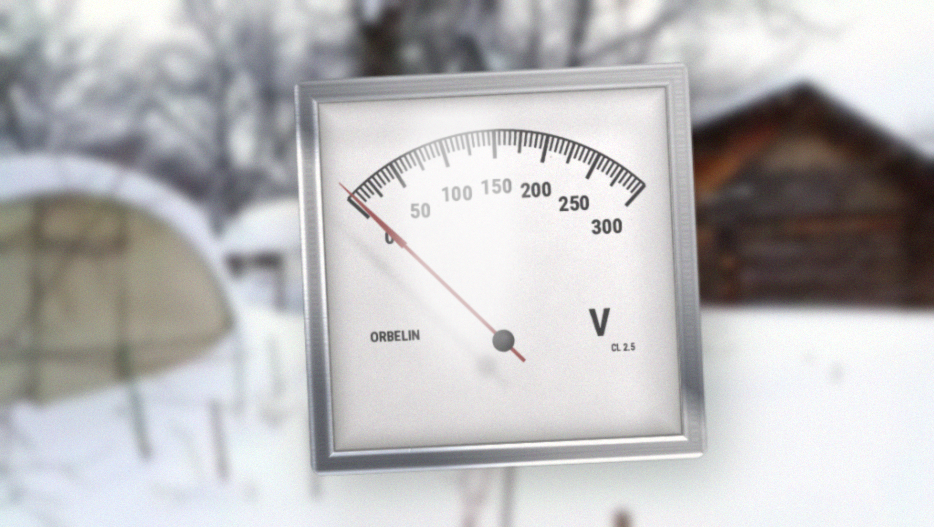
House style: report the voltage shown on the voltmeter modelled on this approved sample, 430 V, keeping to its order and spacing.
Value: 5 V
